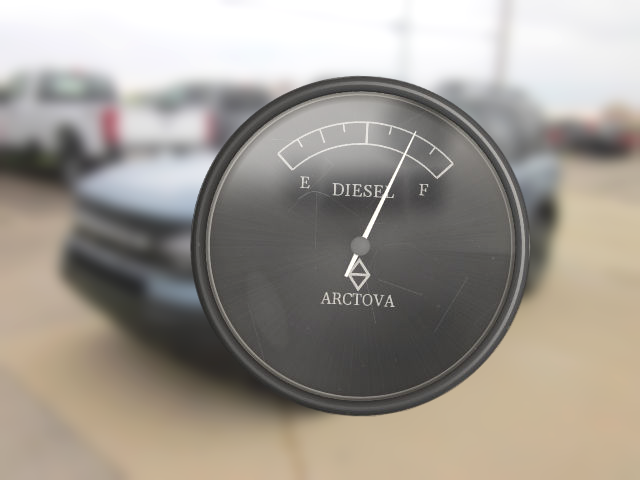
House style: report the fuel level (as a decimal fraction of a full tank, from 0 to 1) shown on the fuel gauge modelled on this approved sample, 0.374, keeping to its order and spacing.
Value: 0.75
